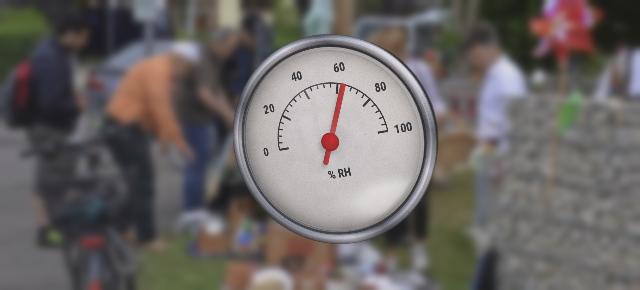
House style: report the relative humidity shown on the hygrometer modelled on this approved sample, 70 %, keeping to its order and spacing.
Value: 64 %
